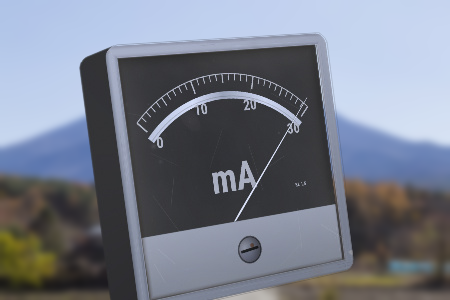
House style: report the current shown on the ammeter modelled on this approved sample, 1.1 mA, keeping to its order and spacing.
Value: 29 mA
